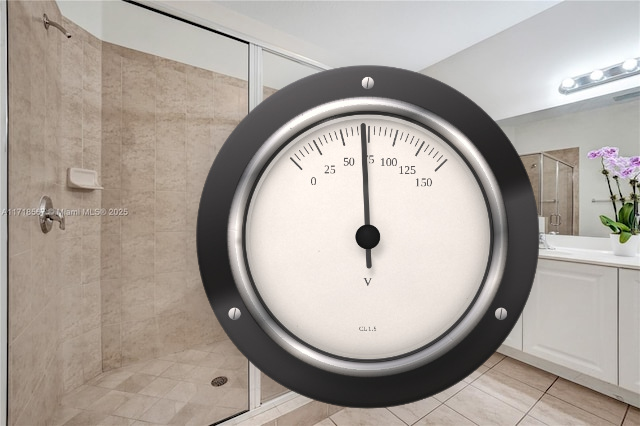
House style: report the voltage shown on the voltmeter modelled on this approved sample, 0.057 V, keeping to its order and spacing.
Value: 70 V
